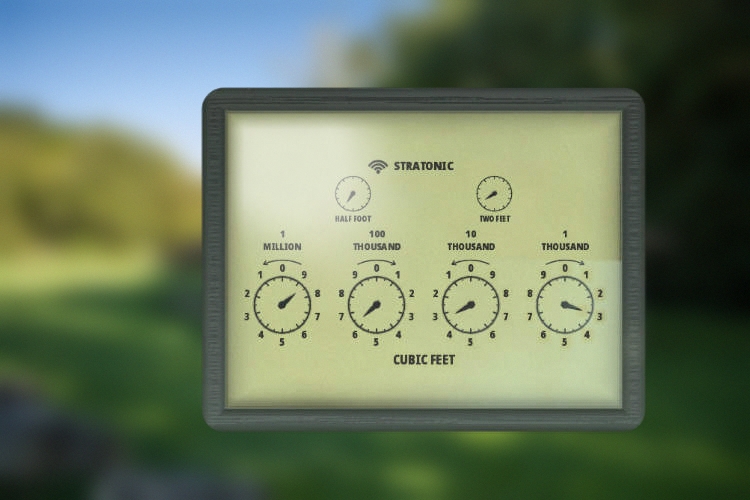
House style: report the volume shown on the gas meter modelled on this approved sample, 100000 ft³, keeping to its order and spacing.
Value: 863300 ft³
